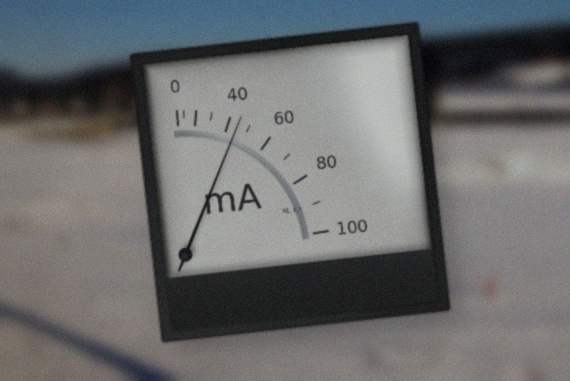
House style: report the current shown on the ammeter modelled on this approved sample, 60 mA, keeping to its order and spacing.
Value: 45 mA
